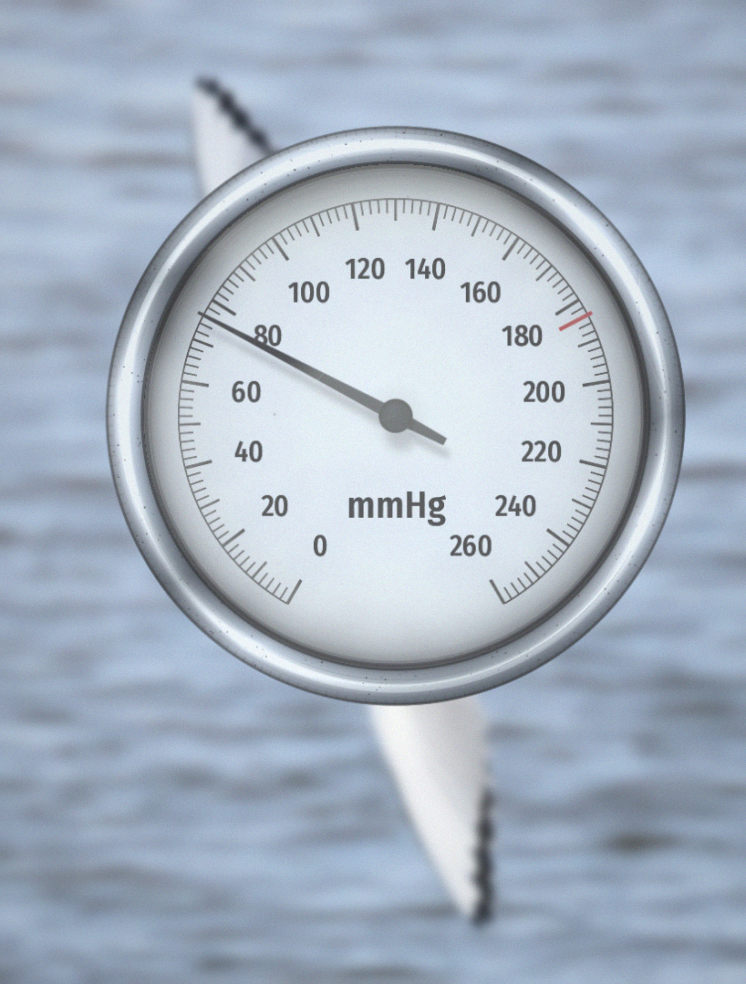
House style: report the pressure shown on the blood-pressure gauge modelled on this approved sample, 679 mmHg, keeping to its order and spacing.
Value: 76 mmHg
